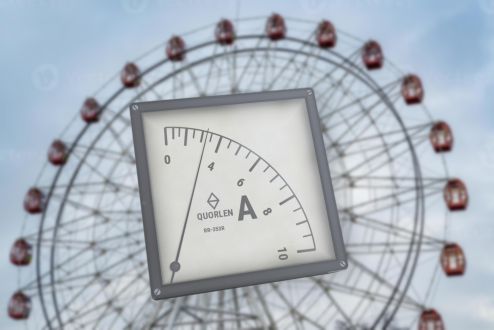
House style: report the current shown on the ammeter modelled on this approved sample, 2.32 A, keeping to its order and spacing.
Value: 3.25 A
